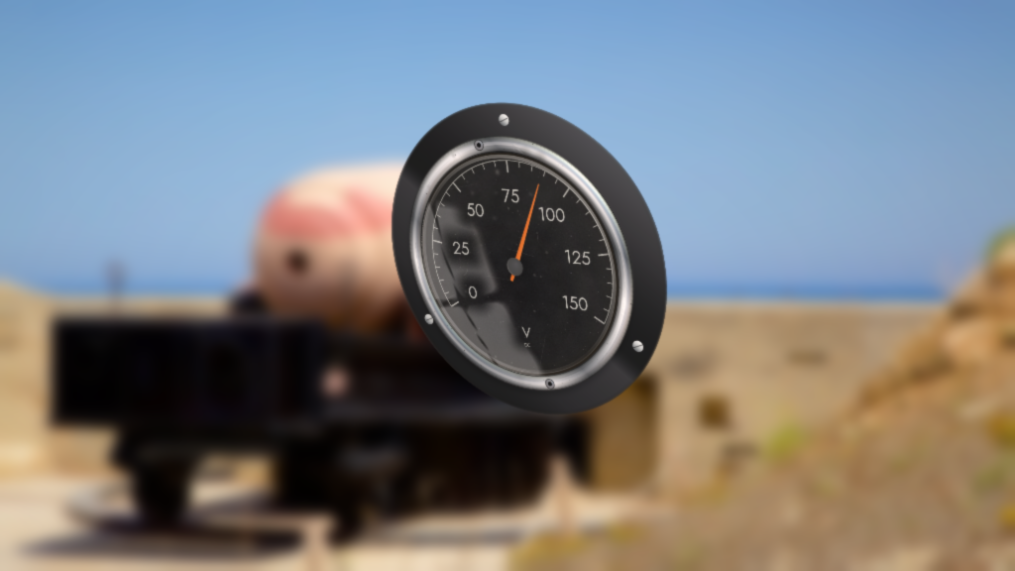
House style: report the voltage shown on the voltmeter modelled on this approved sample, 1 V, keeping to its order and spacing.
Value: 90 V
